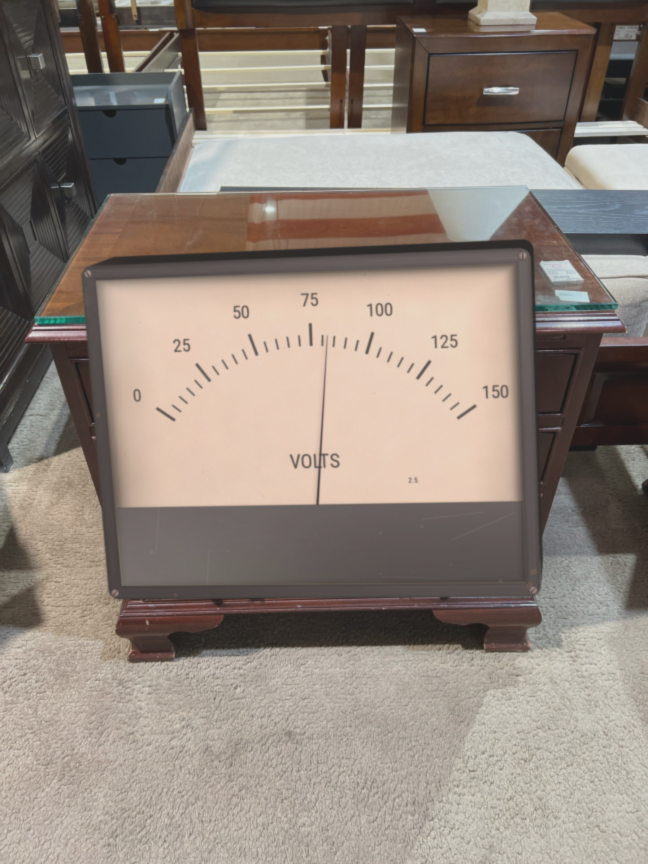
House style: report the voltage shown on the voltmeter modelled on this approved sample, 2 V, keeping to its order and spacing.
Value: 82.5 V
